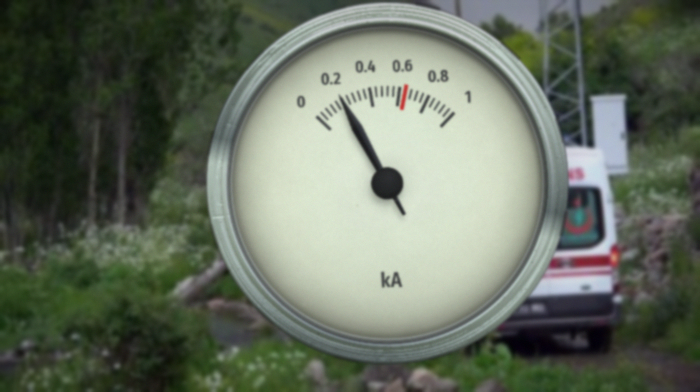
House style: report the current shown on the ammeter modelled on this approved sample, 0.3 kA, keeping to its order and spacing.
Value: 0.2 kA
